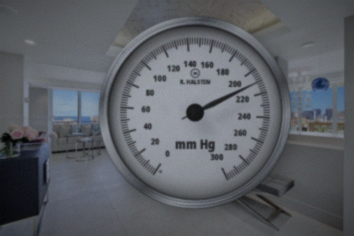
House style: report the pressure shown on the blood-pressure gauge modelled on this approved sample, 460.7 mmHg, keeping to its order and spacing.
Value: 210 mmHg
